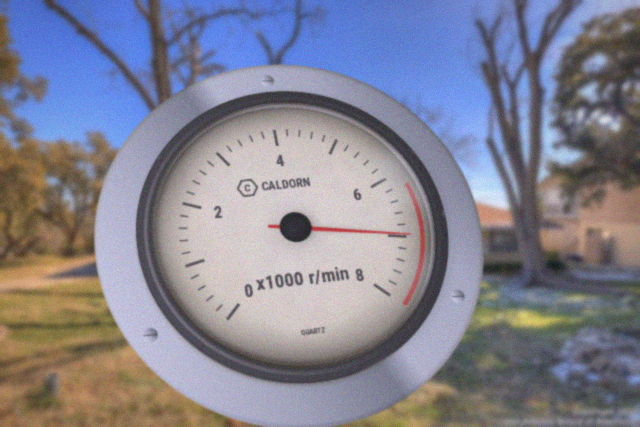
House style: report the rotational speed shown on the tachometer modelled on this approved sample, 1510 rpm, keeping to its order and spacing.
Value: 7000 rpm
